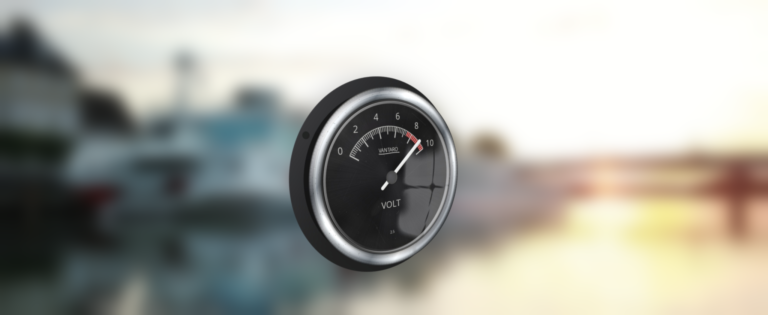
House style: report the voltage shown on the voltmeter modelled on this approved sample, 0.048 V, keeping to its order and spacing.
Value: 9 V
